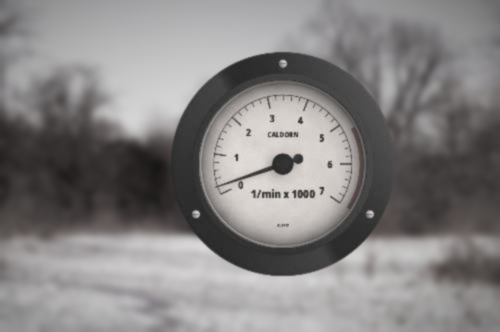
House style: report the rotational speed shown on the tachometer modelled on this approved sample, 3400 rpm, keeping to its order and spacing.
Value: 200 rpm
